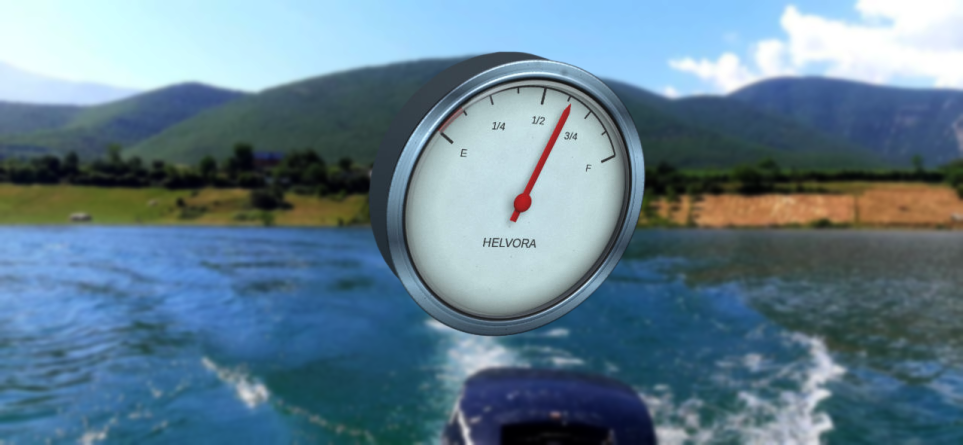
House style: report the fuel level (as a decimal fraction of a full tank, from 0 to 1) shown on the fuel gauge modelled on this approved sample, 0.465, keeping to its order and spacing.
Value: 0.625
